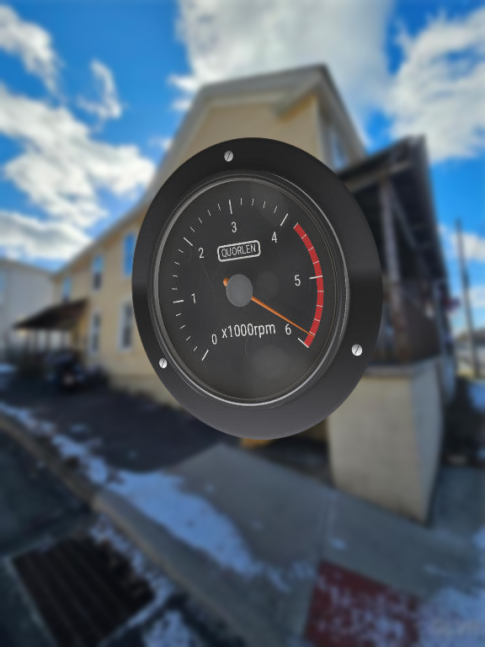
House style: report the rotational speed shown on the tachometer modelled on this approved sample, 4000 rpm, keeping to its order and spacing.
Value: 5800 rpm
